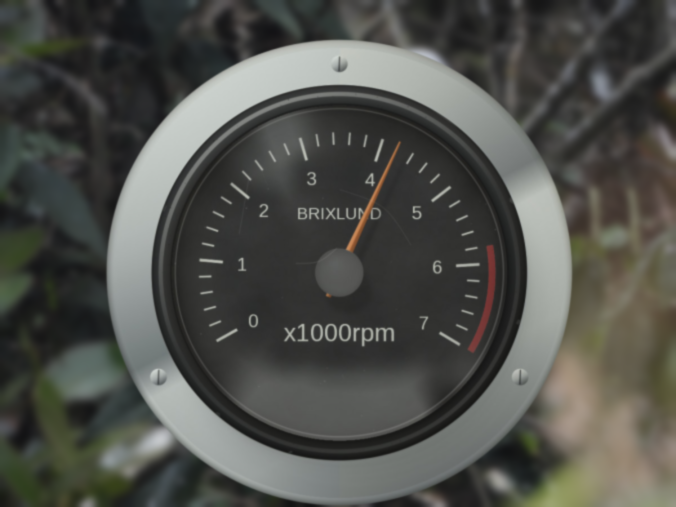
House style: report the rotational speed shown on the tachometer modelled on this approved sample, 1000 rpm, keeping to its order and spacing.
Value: 4200 rpm
